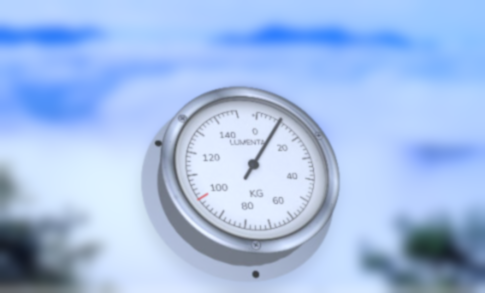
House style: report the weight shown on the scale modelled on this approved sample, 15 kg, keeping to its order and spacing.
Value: 10 kg
